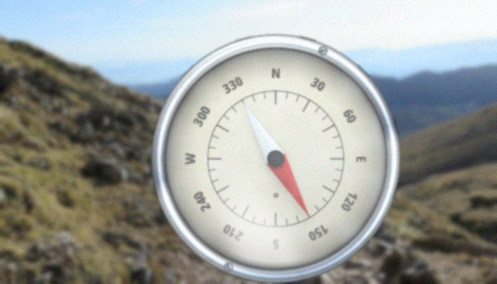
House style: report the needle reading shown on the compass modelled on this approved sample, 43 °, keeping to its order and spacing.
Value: 150 °
